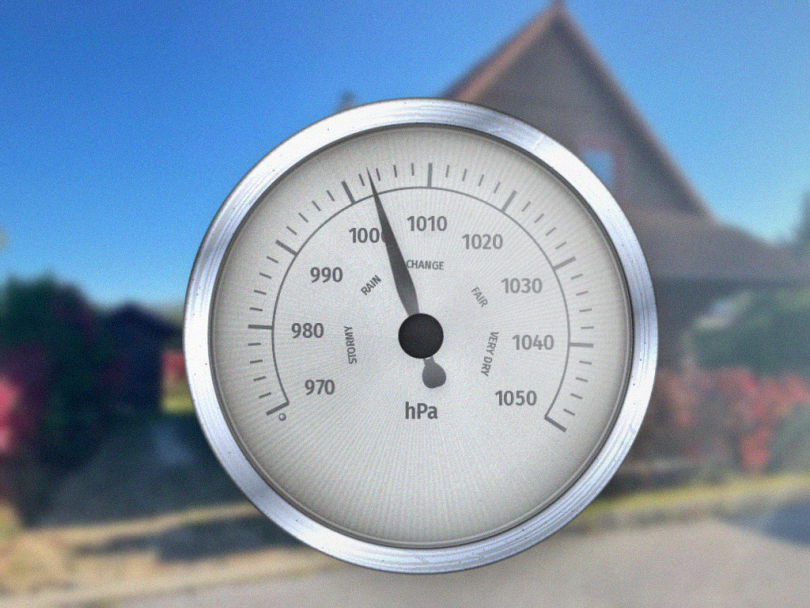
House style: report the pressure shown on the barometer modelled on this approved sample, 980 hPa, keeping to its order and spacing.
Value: 1003 hPa
